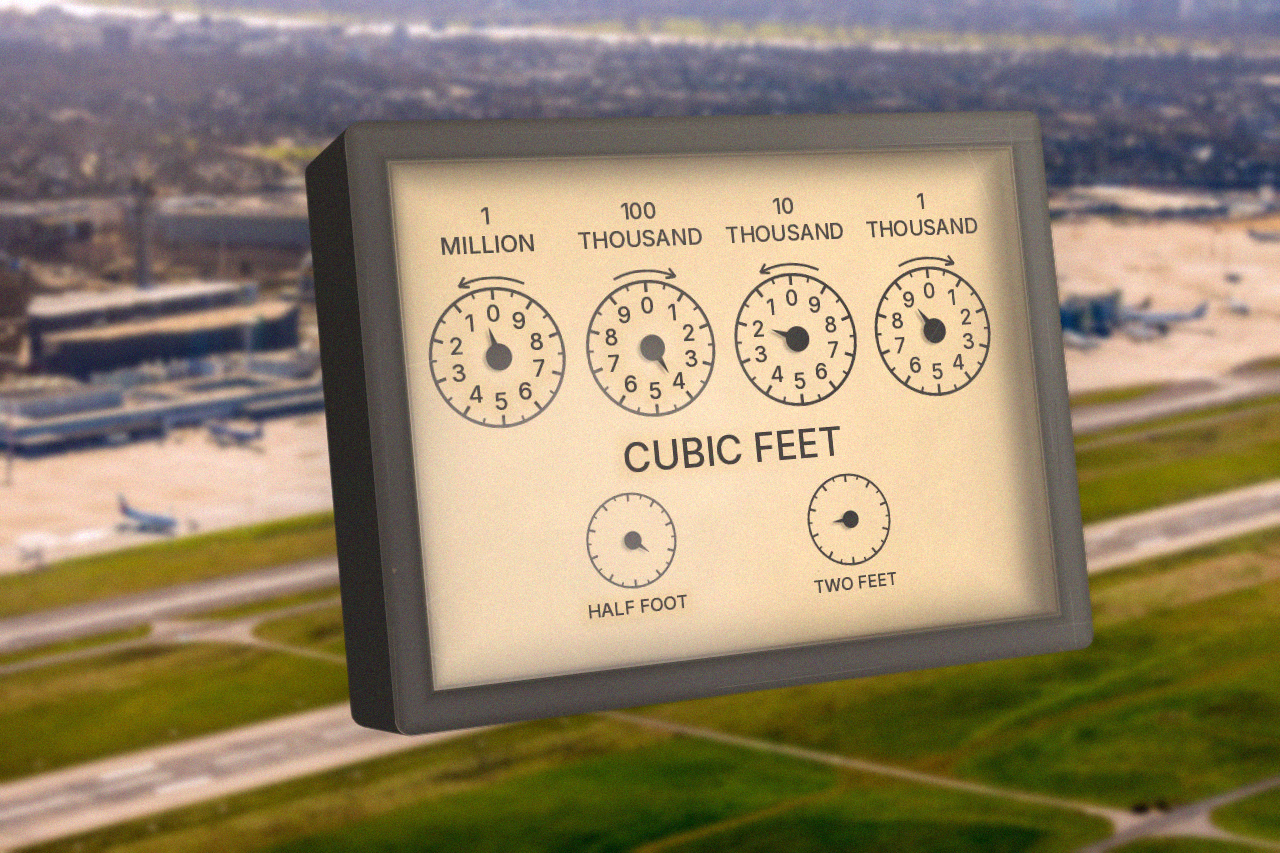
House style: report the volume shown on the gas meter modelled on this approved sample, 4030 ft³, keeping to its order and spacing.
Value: 41900 ft³
